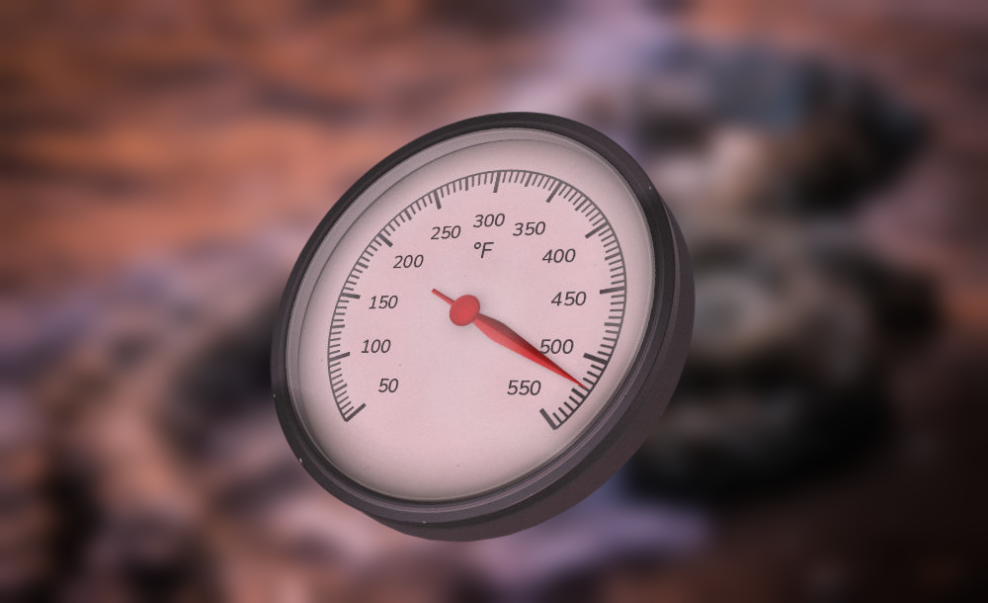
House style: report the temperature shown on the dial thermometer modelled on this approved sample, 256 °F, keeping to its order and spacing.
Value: 520 °F
